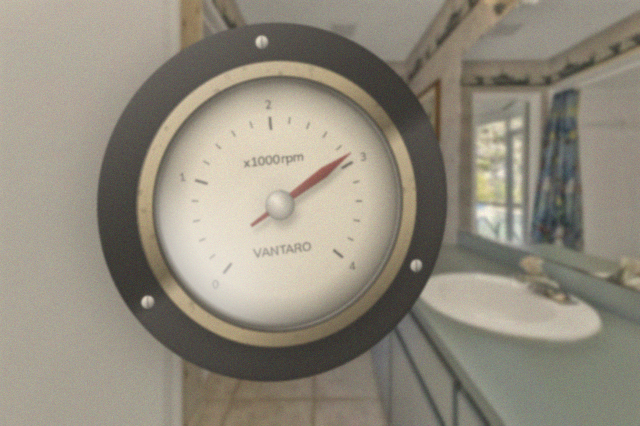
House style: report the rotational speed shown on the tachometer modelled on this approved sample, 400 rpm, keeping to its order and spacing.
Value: 2900 rpm
